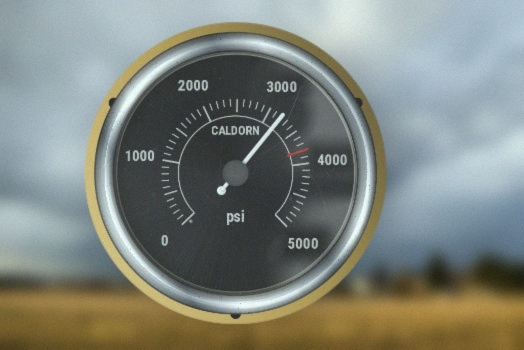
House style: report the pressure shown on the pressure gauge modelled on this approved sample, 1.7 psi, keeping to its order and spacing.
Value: 3200 psi
